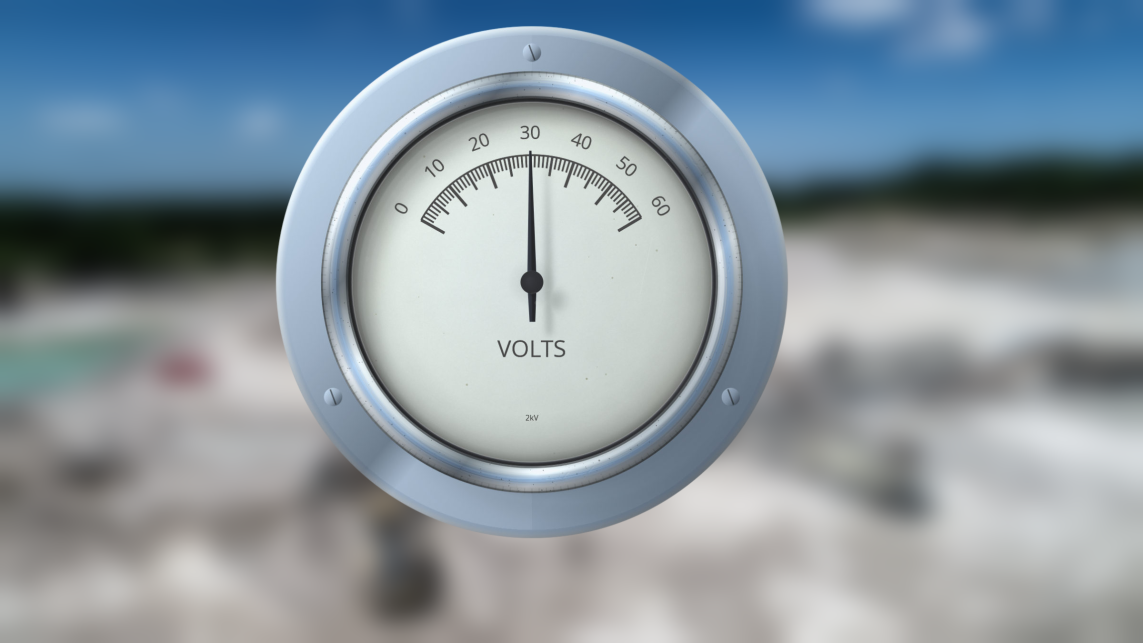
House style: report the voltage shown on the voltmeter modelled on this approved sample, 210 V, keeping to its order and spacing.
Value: 30 V
